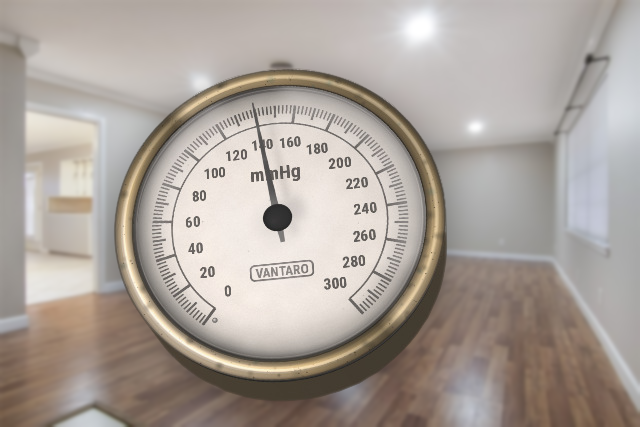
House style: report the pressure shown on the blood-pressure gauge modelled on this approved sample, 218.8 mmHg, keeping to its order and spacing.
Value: 140 mmHg
